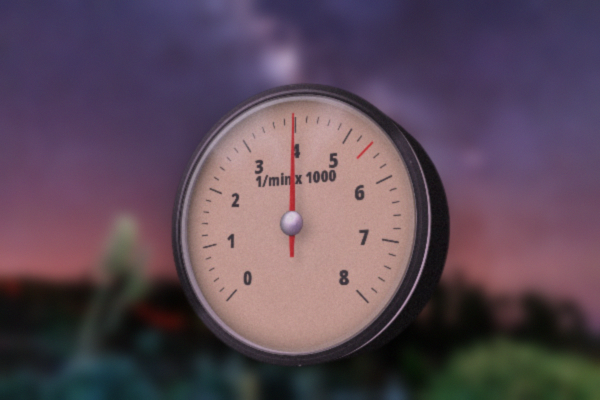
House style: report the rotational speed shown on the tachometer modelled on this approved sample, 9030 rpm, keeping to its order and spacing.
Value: 4000 rpm
